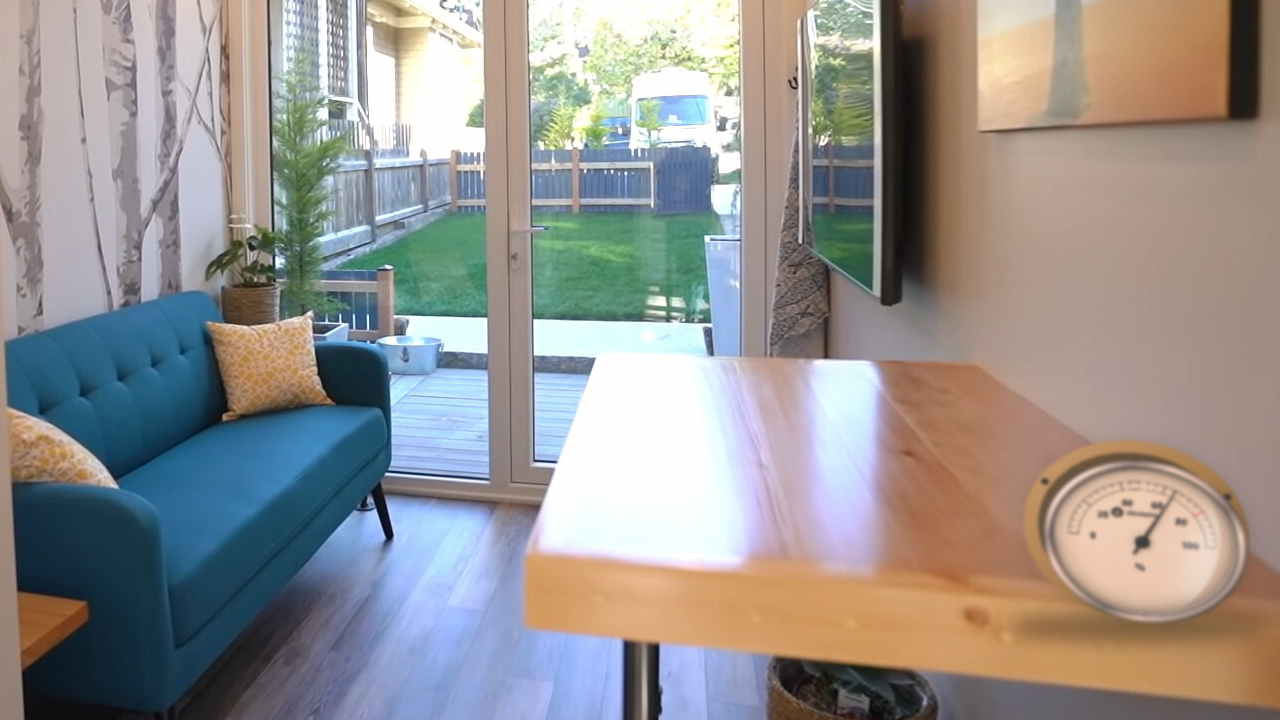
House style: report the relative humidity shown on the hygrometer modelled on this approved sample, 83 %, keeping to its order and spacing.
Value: 64 %
